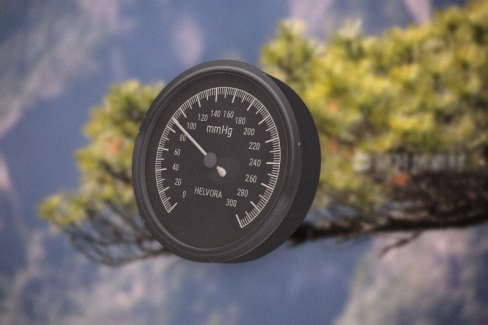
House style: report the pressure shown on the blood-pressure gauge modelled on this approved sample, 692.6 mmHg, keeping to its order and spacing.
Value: 90 mmHg
